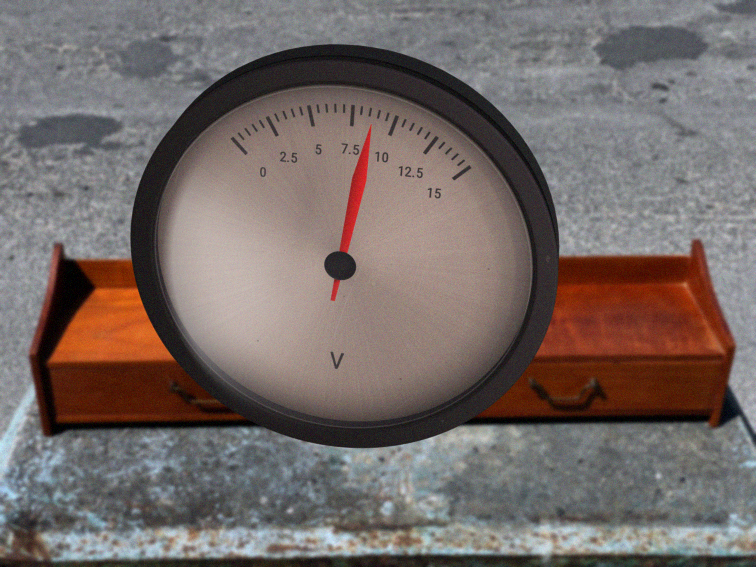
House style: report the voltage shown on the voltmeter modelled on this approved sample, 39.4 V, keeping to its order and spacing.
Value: 8.75 V
